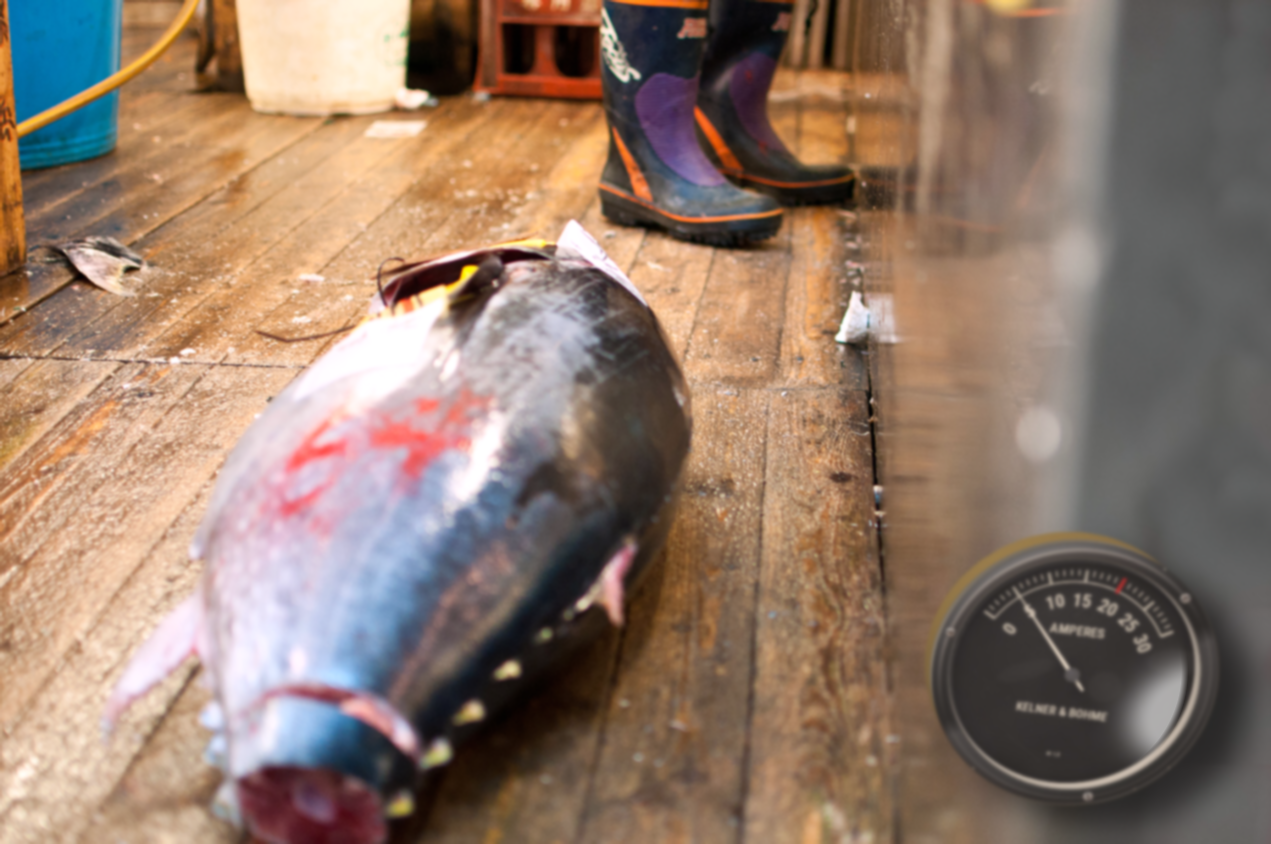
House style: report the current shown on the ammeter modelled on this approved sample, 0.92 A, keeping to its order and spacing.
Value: 5 A
